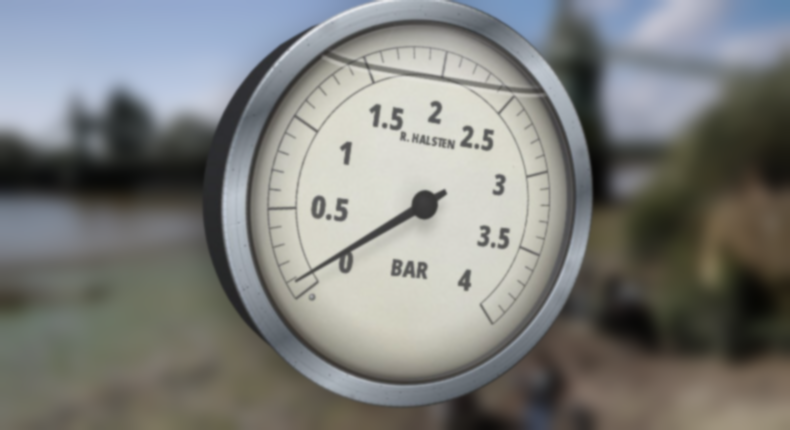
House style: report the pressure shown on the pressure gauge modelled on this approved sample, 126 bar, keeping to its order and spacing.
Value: 0.1 bar
